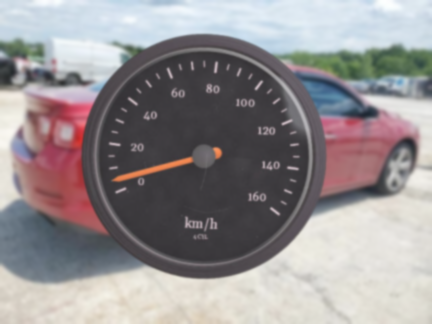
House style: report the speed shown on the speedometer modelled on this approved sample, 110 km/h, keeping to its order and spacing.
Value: 5 km/h
